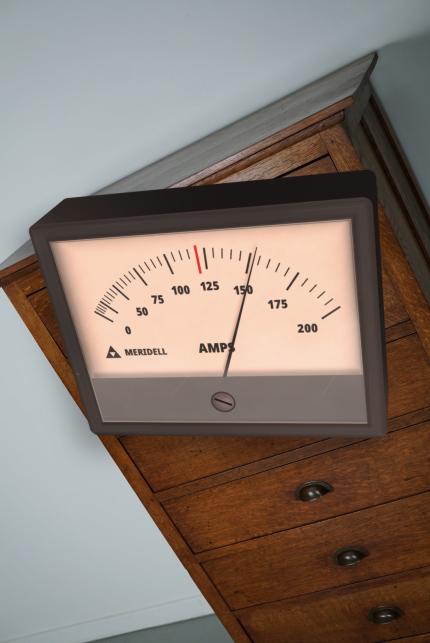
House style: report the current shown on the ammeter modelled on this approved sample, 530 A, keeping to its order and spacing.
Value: 152.5 A
